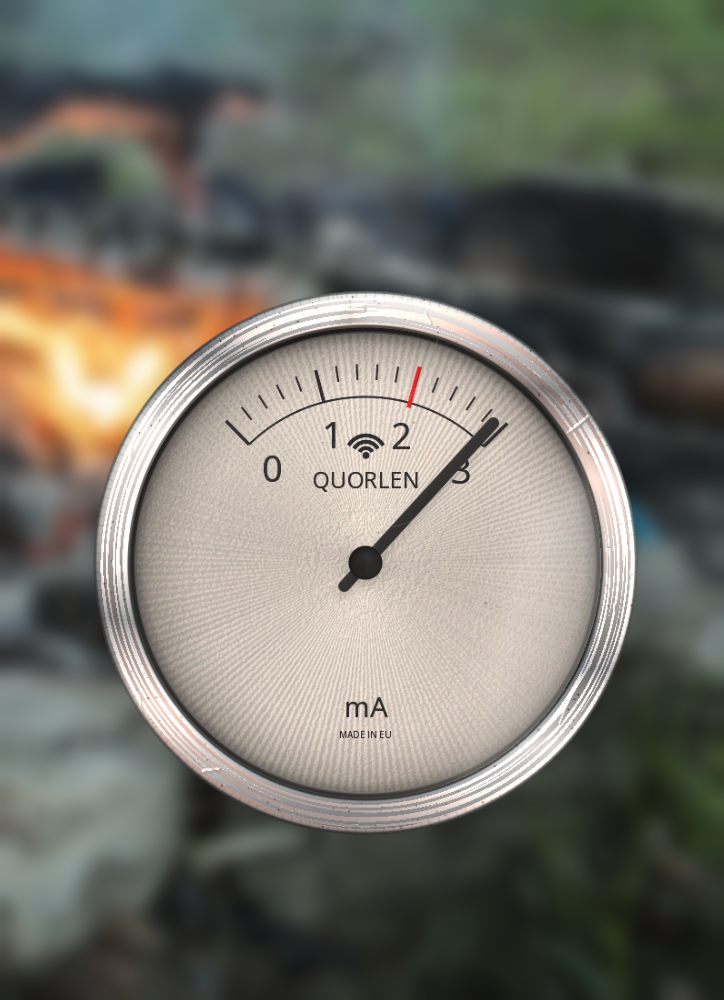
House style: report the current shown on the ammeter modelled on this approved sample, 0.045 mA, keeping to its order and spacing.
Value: 2.9 mA
